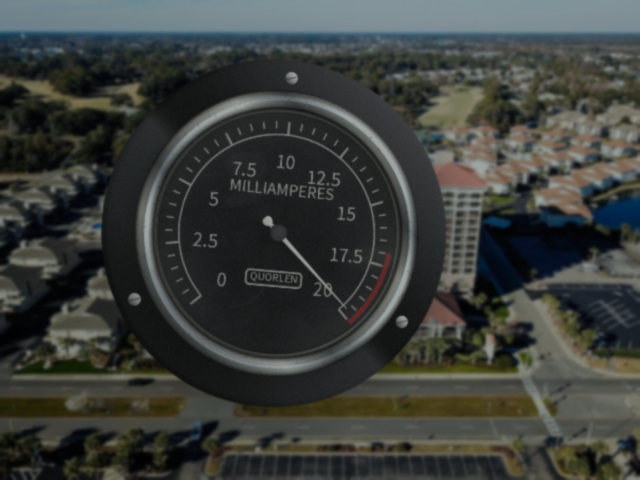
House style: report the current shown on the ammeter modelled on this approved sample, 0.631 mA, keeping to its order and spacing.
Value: 19.75 mA
